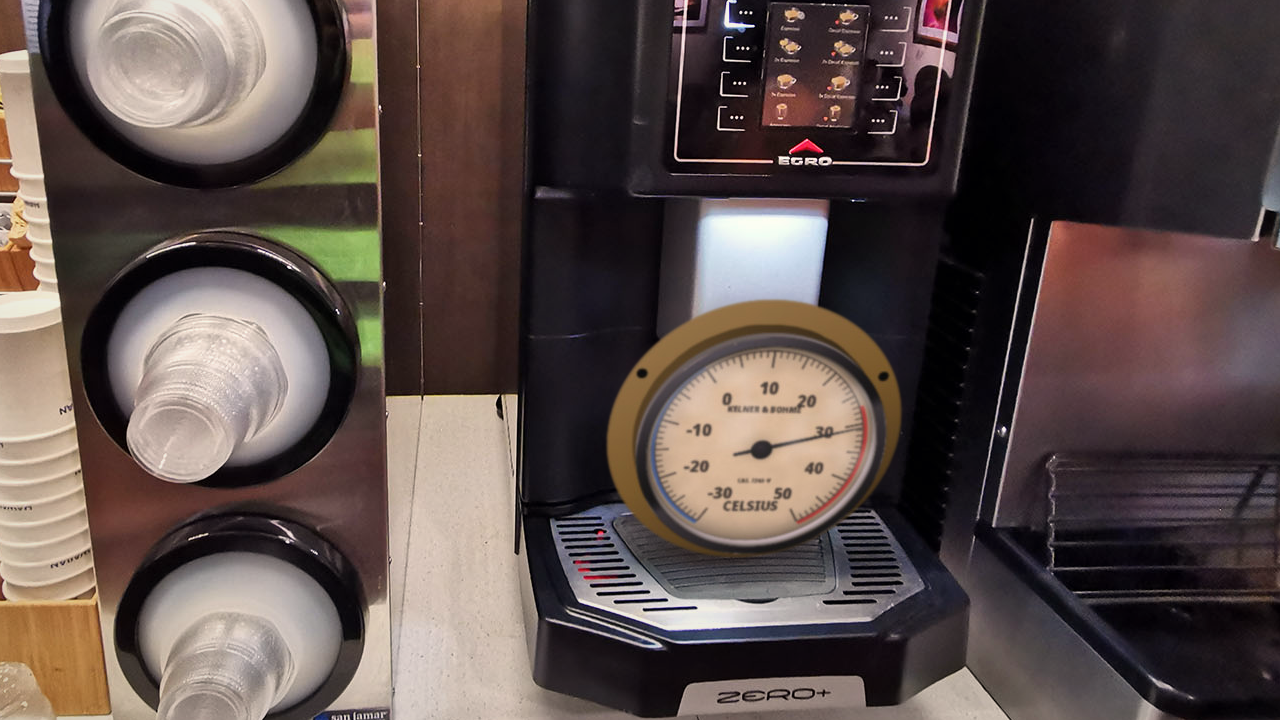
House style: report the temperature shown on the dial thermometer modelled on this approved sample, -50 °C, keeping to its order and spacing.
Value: 30 °C
